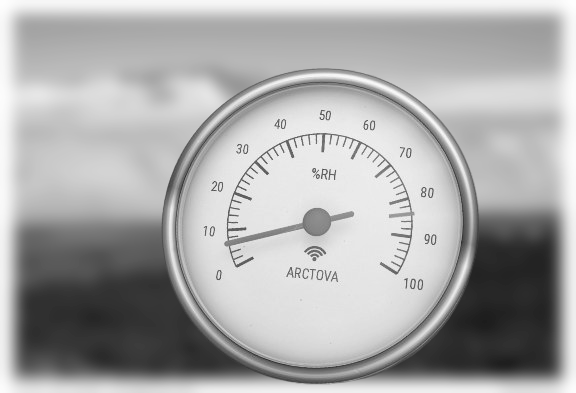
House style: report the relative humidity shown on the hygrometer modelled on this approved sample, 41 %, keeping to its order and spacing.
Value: 6 %
